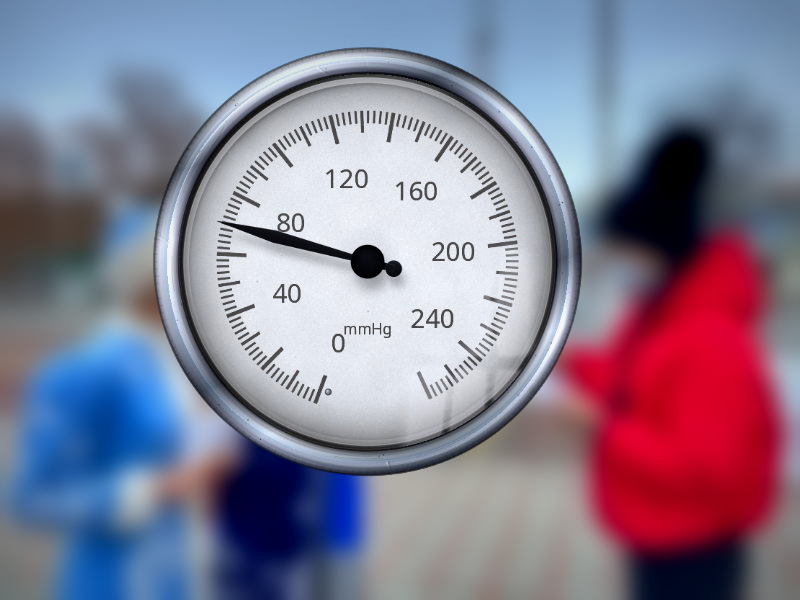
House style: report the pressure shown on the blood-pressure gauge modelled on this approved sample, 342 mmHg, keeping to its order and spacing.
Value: 70 mmHg
